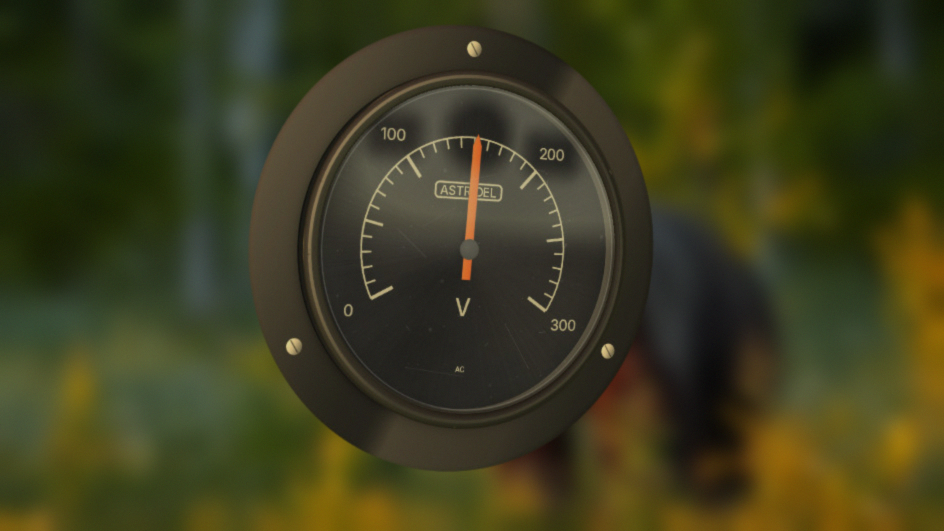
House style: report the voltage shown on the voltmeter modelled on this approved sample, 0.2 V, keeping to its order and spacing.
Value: 150 V
